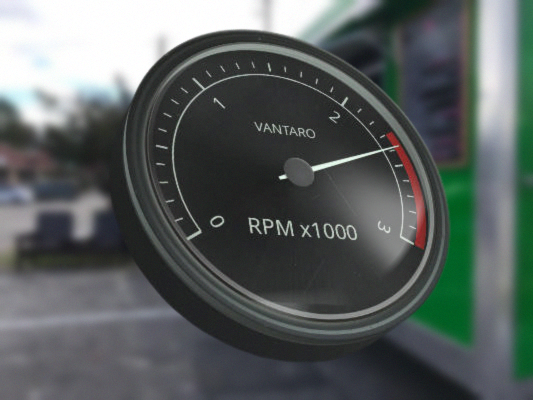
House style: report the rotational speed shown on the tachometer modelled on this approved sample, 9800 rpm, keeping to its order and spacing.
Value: 2400 rpm
